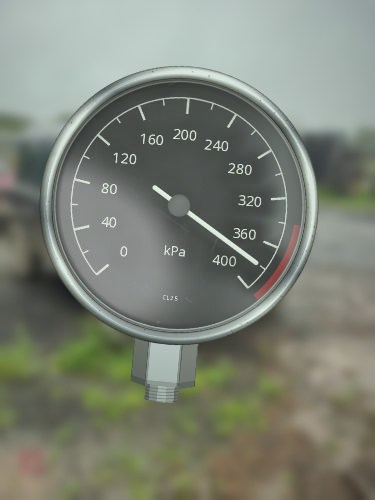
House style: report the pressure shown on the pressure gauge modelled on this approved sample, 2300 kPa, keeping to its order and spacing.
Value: 380 kPa
